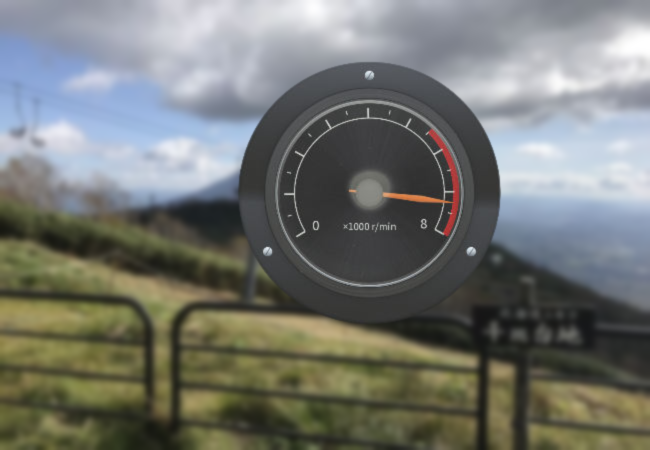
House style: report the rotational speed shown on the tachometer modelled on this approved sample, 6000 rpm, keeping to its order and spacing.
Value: 7250 rpm
